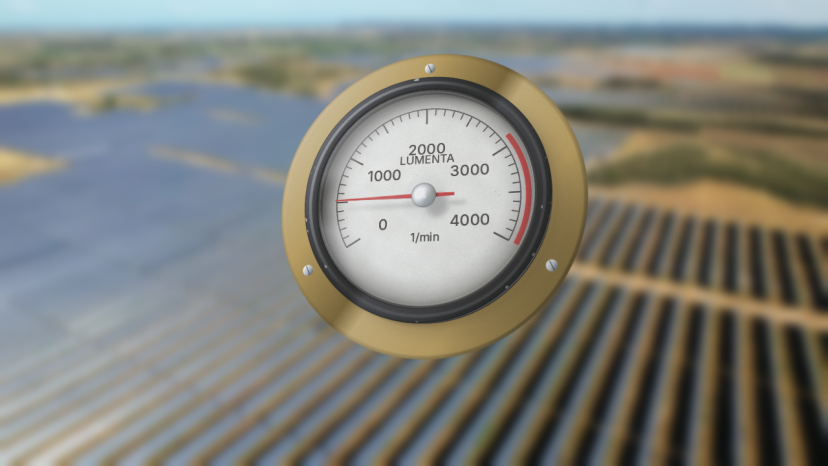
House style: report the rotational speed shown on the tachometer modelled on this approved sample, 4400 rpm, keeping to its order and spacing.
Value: 500 rpm
